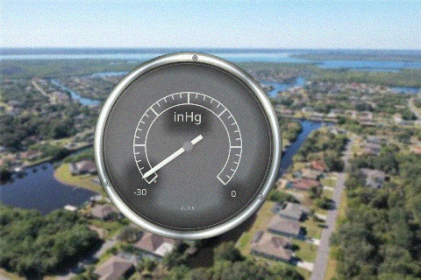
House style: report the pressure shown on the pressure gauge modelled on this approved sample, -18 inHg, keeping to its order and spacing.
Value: -29 inHg
